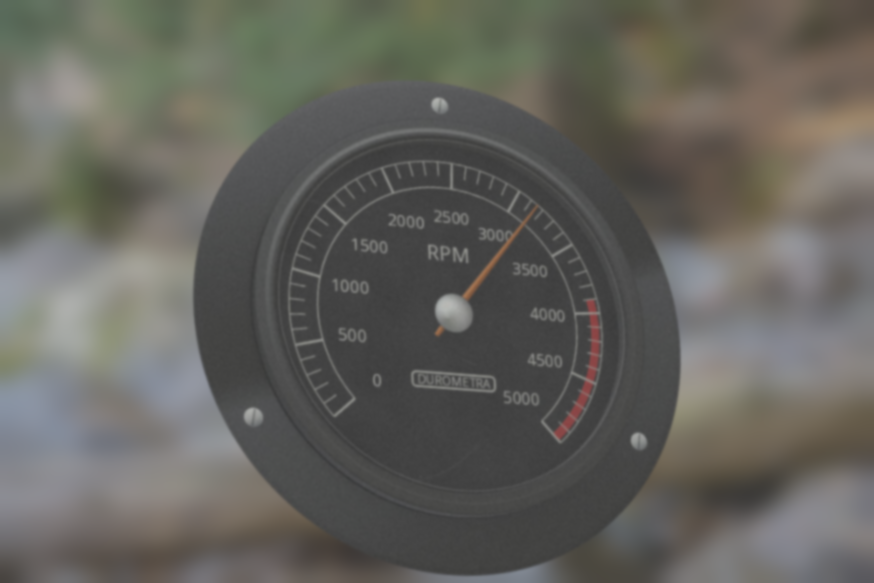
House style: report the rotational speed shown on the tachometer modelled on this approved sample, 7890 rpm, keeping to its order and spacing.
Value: 3150 rpm
